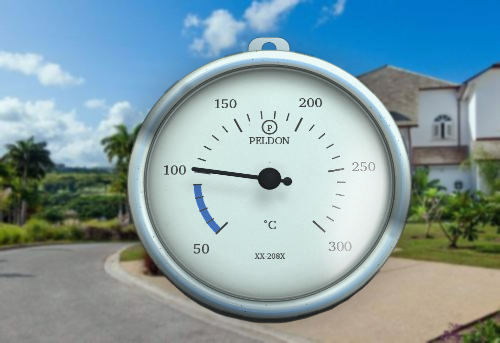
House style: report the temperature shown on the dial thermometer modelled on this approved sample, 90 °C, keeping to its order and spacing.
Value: 100 °C
